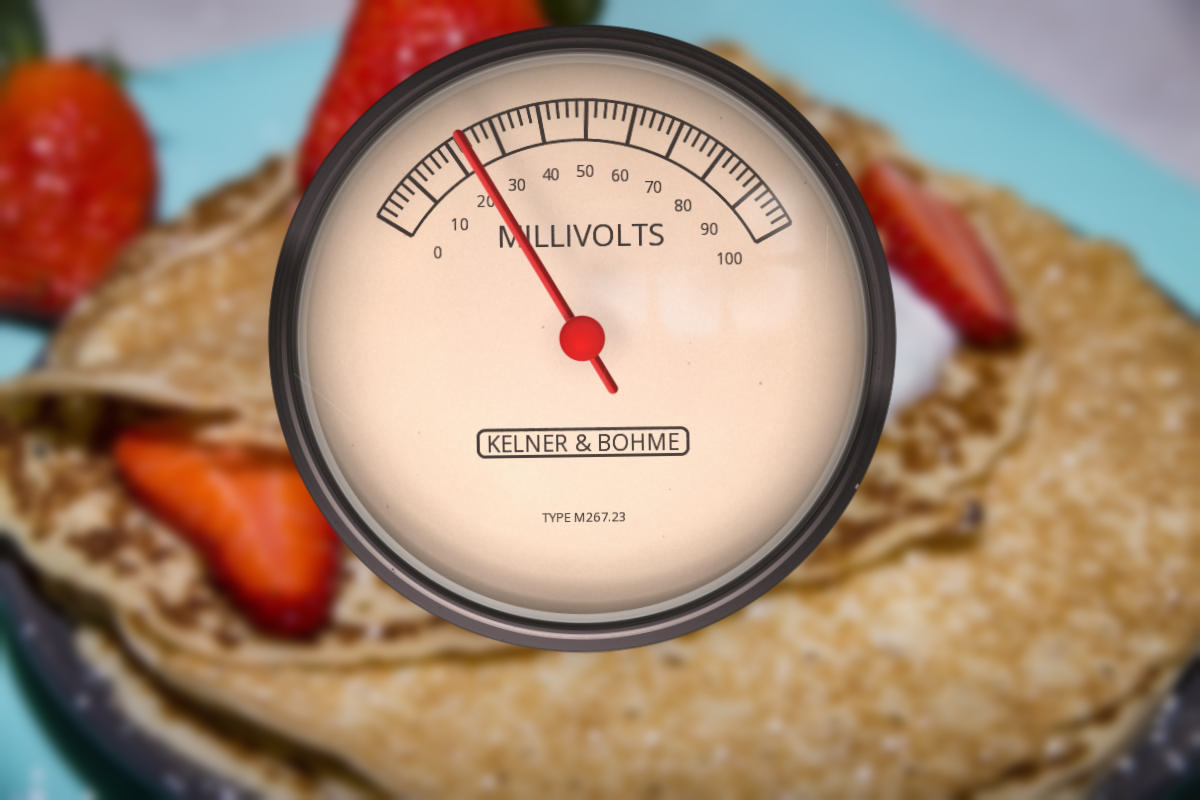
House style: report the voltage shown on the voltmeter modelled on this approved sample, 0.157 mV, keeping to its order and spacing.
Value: 23 mV
